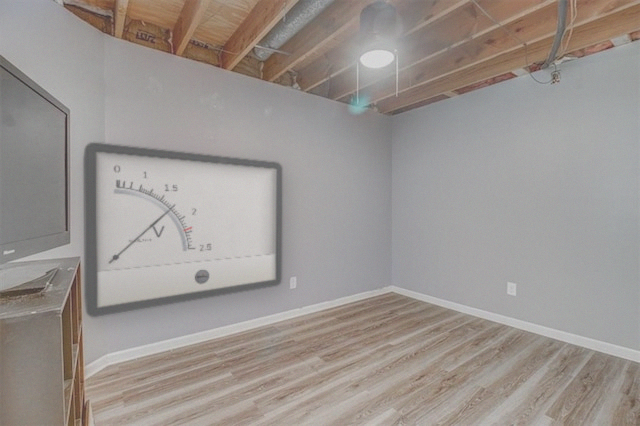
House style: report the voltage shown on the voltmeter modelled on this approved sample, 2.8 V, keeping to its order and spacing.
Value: 1.75 V
